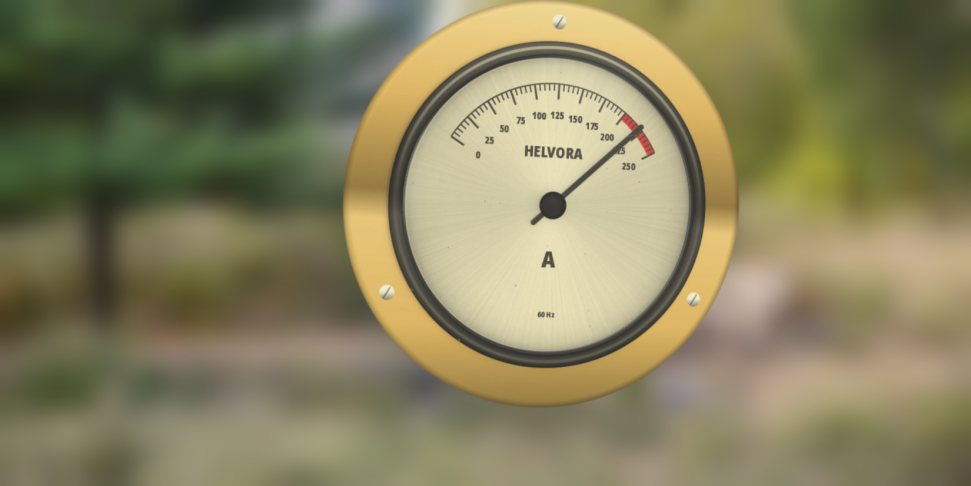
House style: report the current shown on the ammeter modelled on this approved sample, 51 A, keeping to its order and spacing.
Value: 220 A
